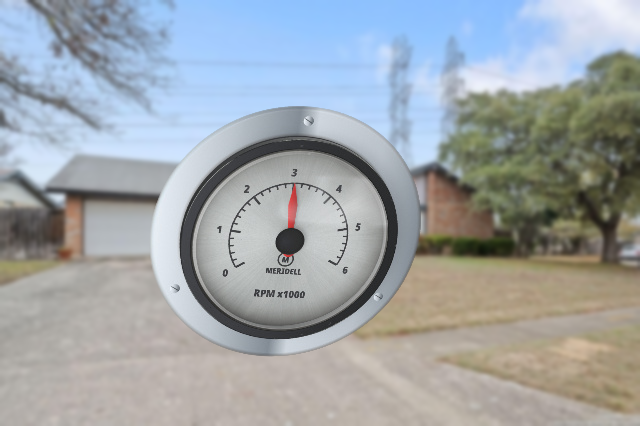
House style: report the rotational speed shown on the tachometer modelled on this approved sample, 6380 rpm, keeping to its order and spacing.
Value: 3000 rpm
